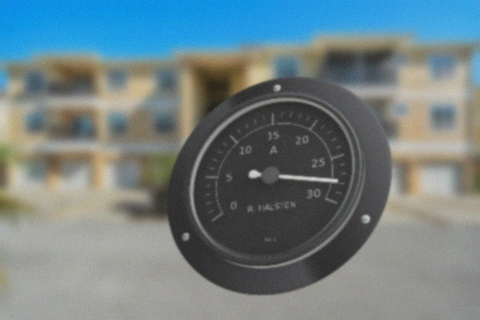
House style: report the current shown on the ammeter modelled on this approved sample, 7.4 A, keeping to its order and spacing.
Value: 28 A
